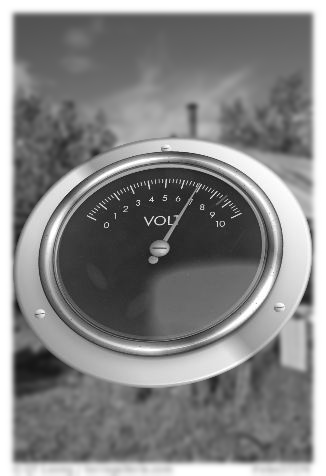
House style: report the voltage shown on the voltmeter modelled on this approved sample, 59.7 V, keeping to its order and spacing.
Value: 7 V
